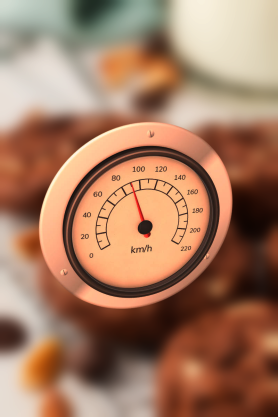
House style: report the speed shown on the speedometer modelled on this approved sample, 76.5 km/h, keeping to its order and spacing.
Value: 90 km/h
